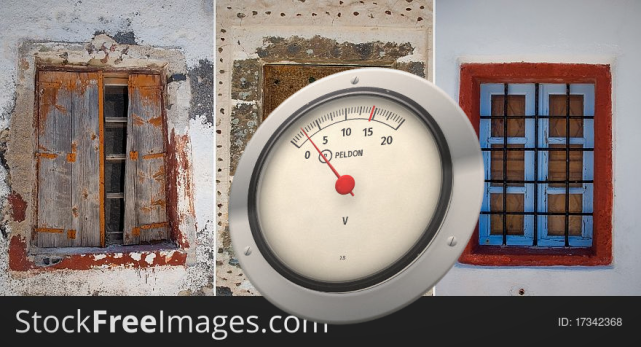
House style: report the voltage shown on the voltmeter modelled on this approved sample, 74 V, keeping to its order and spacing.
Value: 2.5 V
